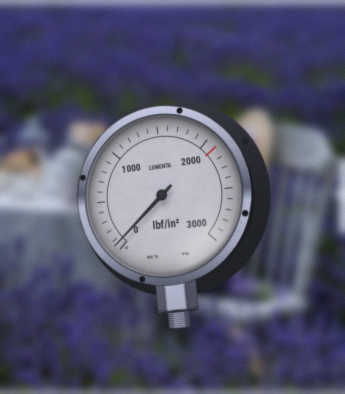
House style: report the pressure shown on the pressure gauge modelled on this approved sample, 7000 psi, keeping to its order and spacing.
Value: 50 psi
